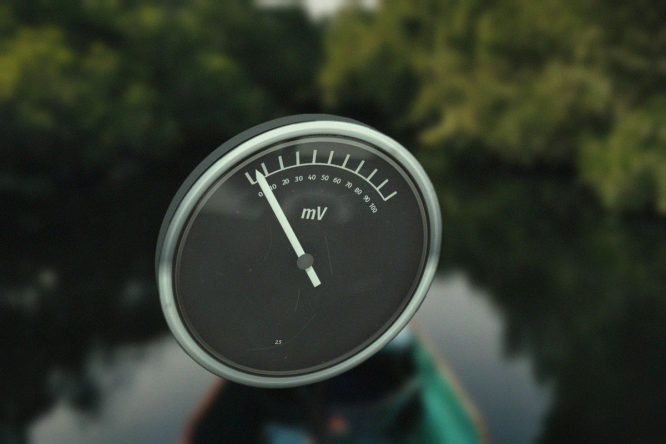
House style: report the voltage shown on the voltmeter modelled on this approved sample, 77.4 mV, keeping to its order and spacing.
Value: 5 mV
